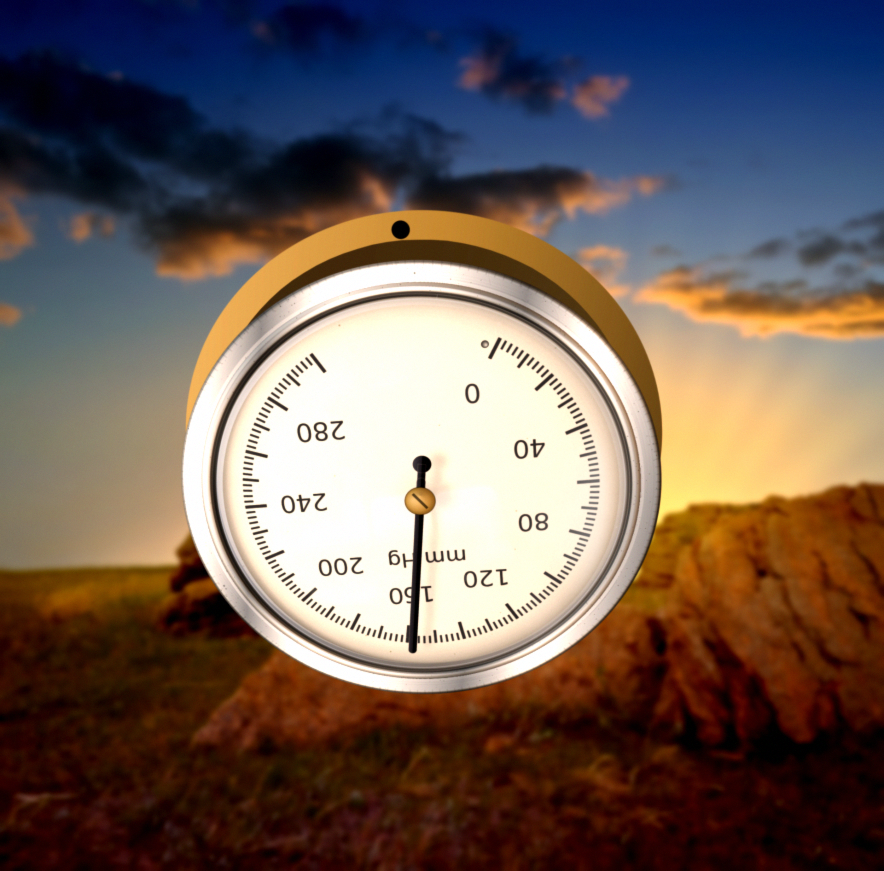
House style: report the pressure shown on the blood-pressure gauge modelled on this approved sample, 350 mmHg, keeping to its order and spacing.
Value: 158 mmHg
